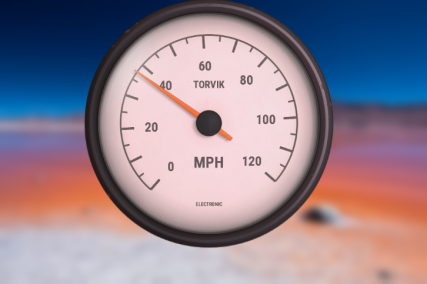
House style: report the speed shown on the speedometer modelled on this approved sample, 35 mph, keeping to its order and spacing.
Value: 37.5 mph
